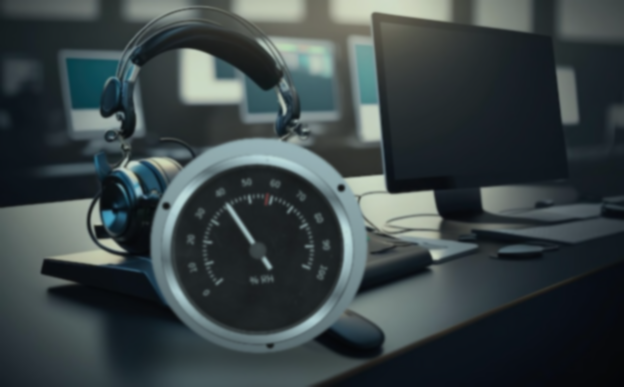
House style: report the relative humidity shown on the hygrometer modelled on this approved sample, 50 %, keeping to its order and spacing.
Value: 40 %
